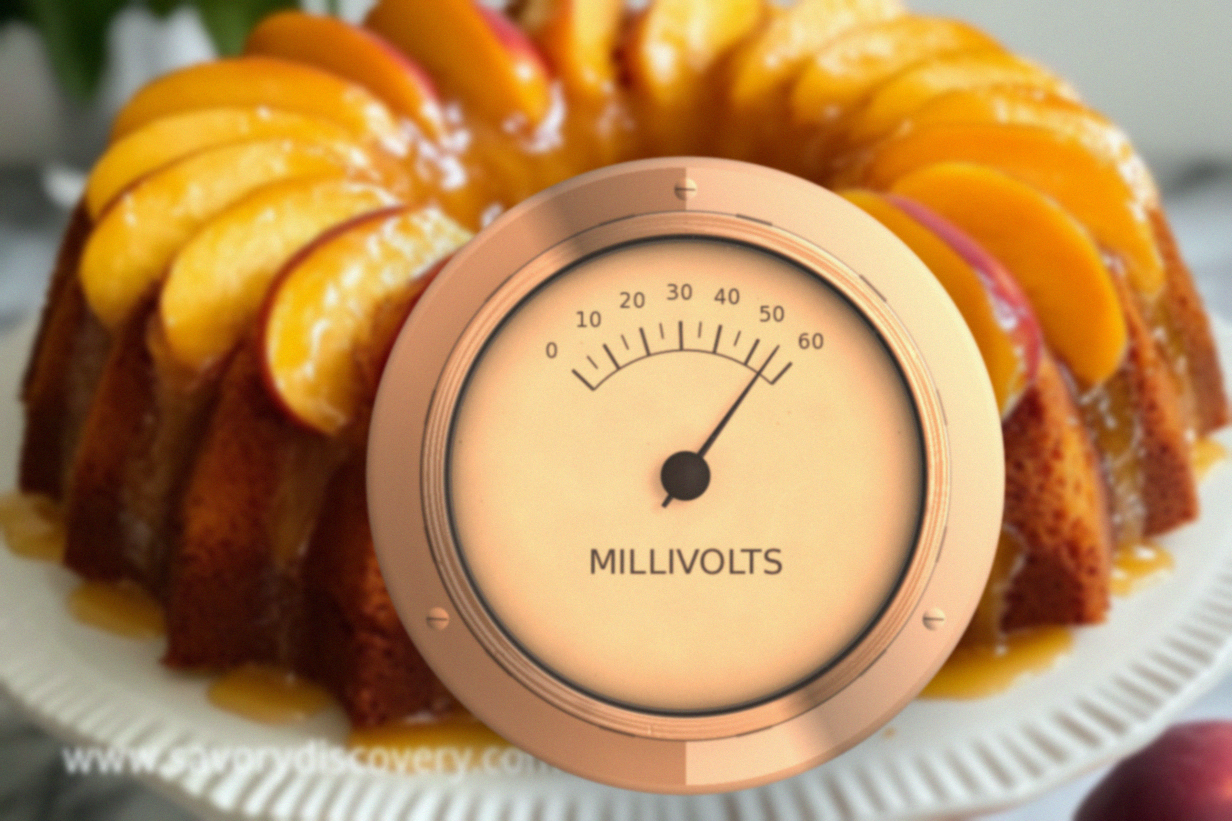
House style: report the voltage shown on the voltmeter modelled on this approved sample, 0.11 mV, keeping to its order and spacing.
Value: 55 mV
